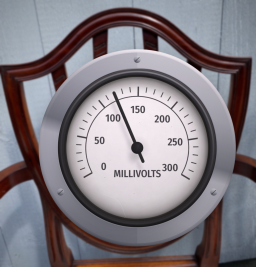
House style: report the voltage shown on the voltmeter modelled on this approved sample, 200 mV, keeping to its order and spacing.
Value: 120 mV
